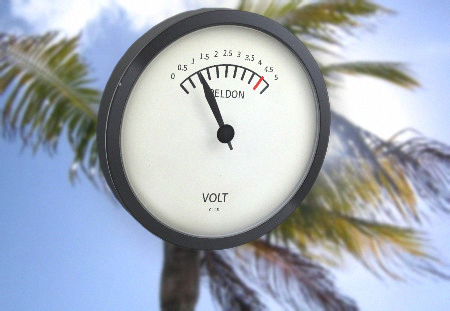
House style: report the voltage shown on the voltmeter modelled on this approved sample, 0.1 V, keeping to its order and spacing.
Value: 1 V
